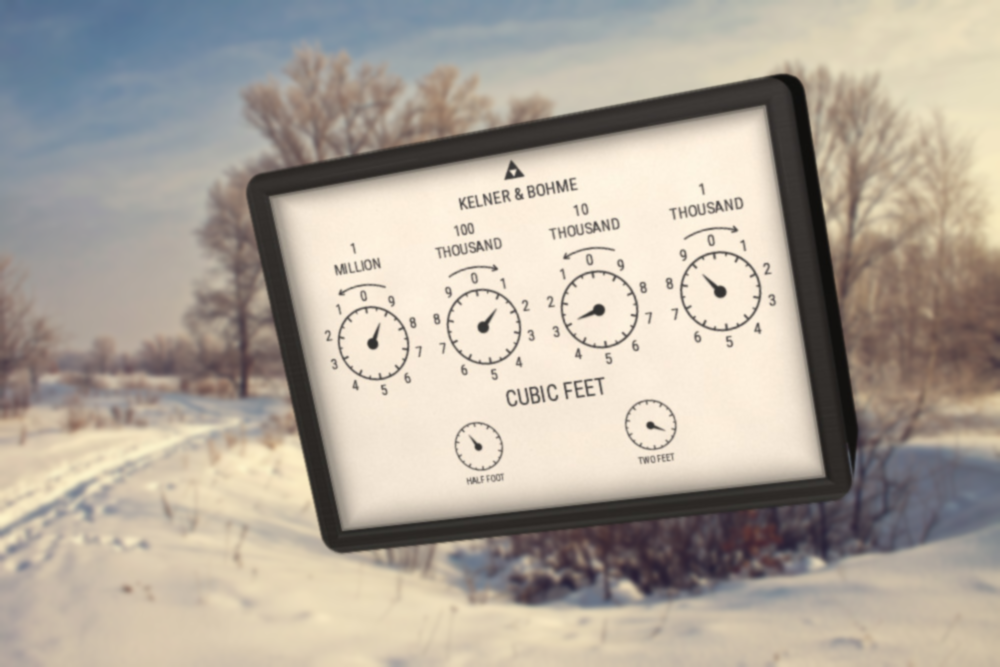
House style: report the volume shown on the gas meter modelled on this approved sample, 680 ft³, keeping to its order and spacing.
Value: 912900 ft³
